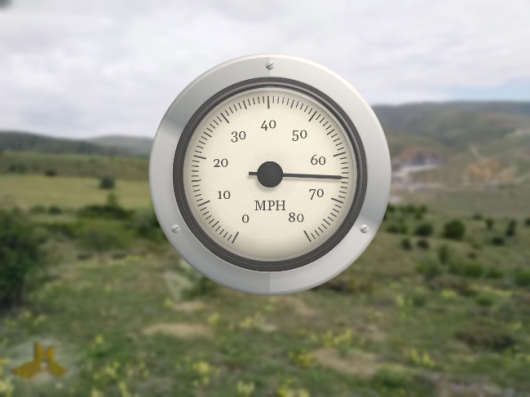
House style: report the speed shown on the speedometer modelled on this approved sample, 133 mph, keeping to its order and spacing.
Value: 65 mph
